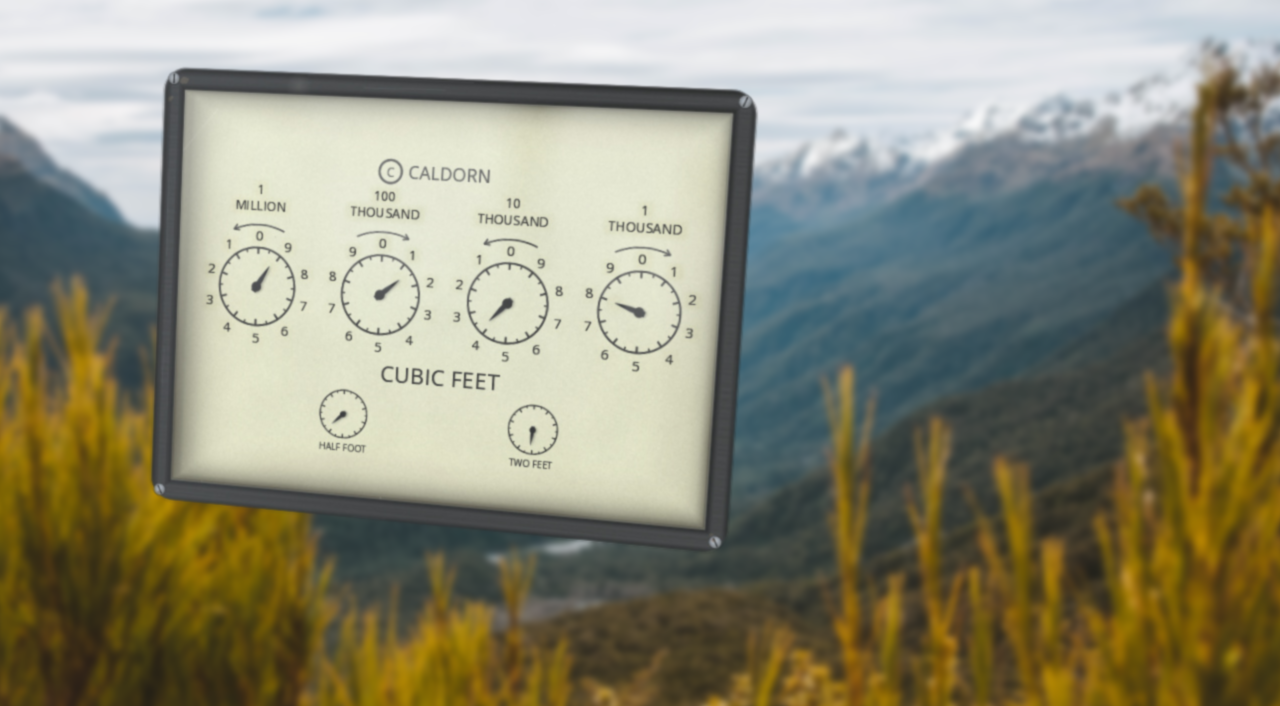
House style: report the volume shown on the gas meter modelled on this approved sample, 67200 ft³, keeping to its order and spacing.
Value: 913800 ft³
